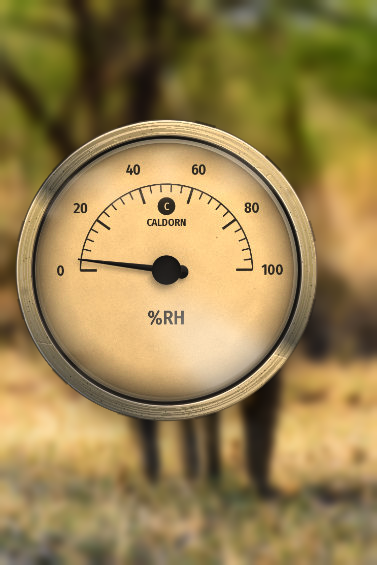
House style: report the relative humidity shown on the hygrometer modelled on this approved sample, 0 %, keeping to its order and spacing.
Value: 4 %
